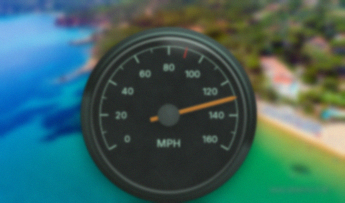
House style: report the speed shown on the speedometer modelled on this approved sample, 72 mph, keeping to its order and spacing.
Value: 130 mph
